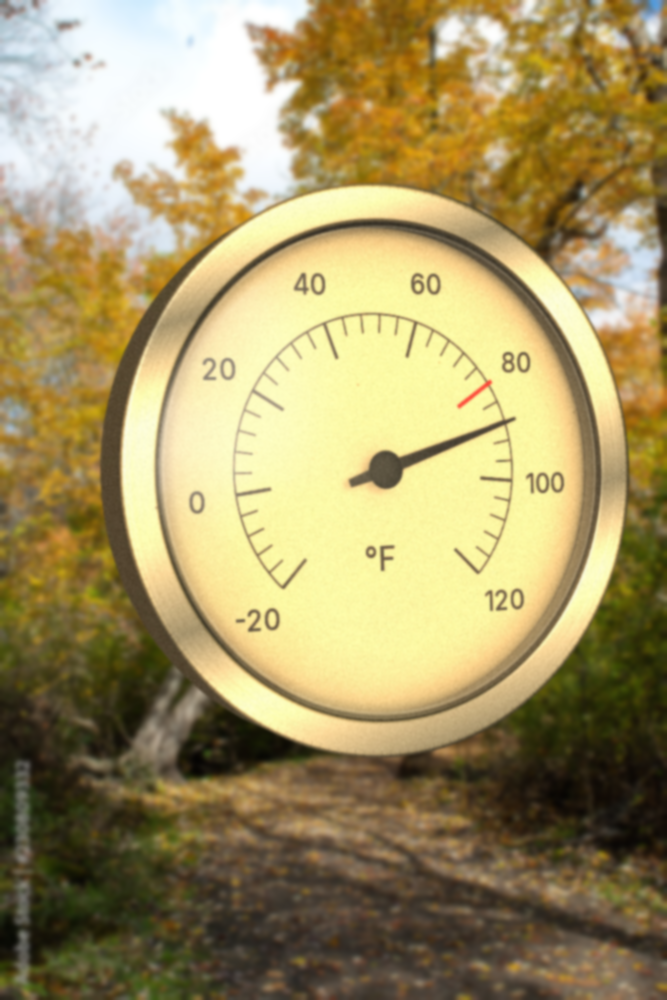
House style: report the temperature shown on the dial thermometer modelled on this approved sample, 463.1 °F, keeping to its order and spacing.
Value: 88 °F
